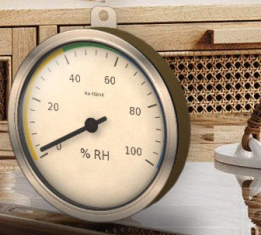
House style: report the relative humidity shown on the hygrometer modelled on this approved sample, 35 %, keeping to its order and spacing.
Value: 2 %
